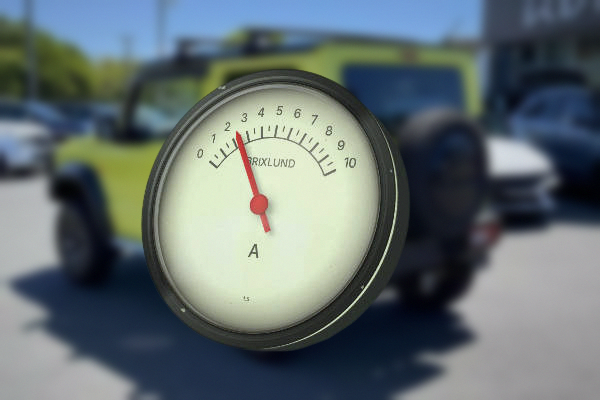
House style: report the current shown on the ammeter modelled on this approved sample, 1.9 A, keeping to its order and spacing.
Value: 2.5 A
